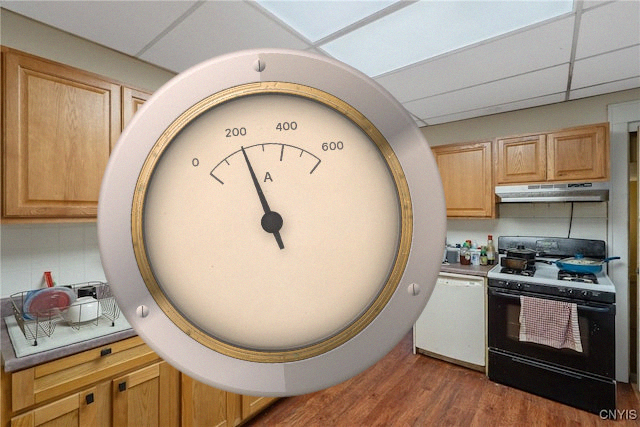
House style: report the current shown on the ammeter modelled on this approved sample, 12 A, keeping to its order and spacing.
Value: 200 A
